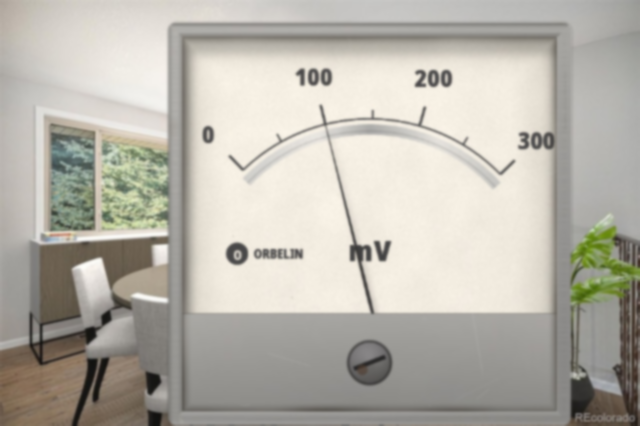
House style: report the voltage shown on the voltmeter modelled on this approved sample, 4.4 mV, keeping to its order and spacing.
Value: 100 mV
